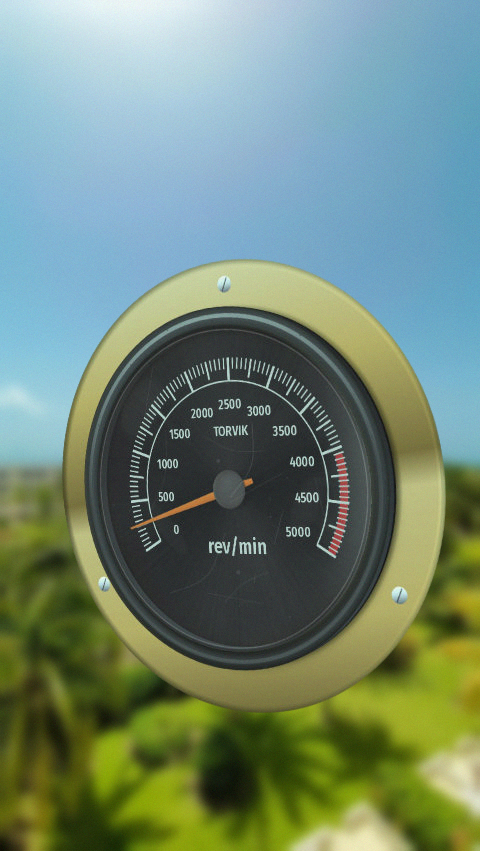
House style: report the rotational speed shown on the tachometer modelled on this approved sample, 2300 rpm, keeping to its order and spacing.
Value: 250 rpm
